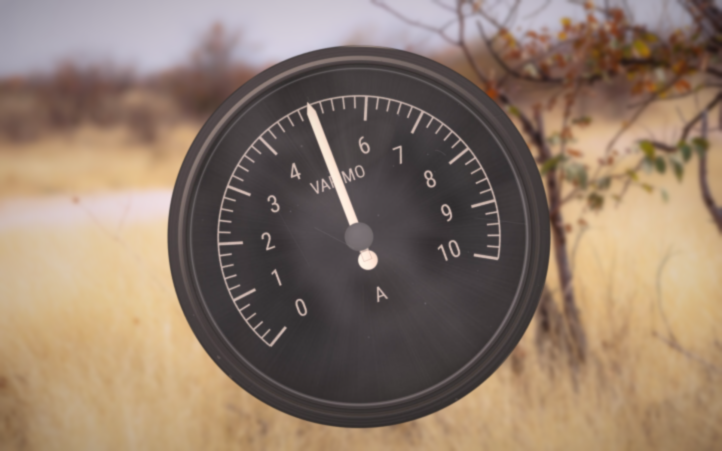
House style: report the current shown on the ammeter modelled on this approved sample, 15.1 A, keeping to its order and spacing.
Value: 5 A
